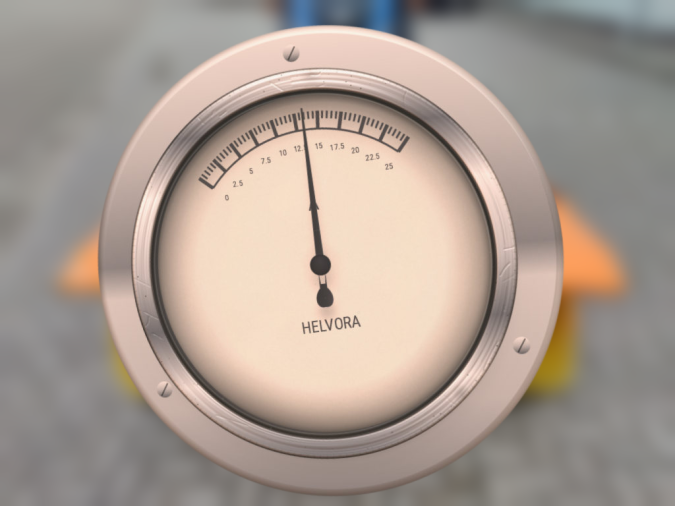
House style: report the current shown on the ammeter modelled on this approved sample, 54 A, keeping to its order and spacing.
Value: 13.5 A
